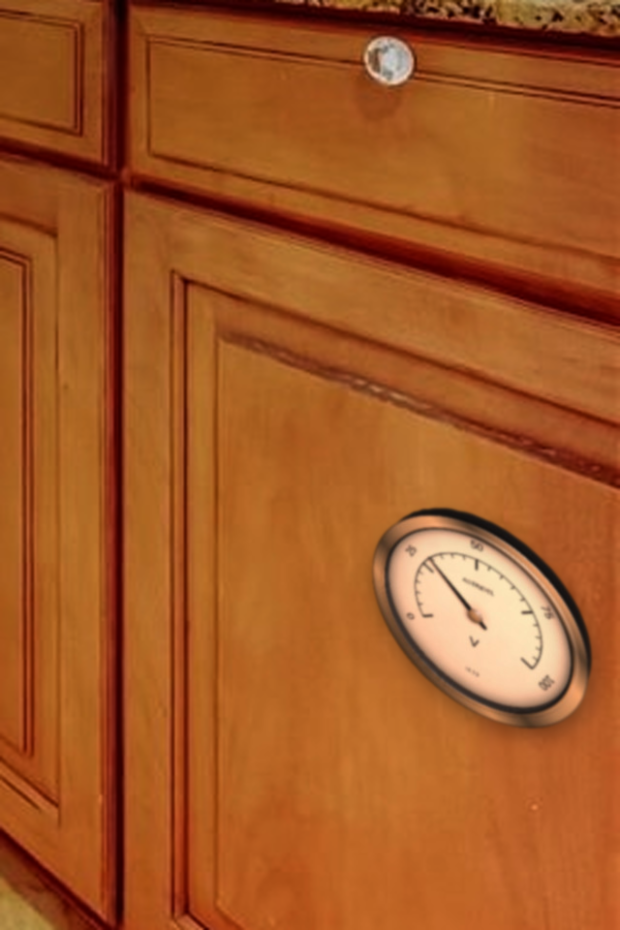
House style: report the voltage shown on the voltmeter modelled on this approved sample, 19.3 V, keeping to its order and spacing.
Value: 30 V
